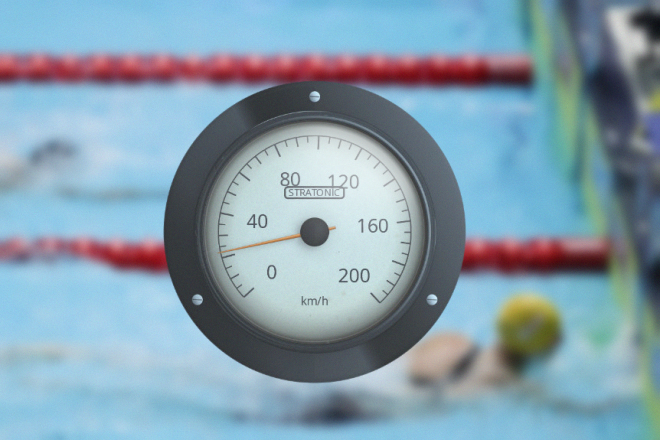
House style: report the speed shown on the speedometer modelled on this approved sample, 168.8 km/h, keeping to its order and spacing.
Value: 22.5 km/h
